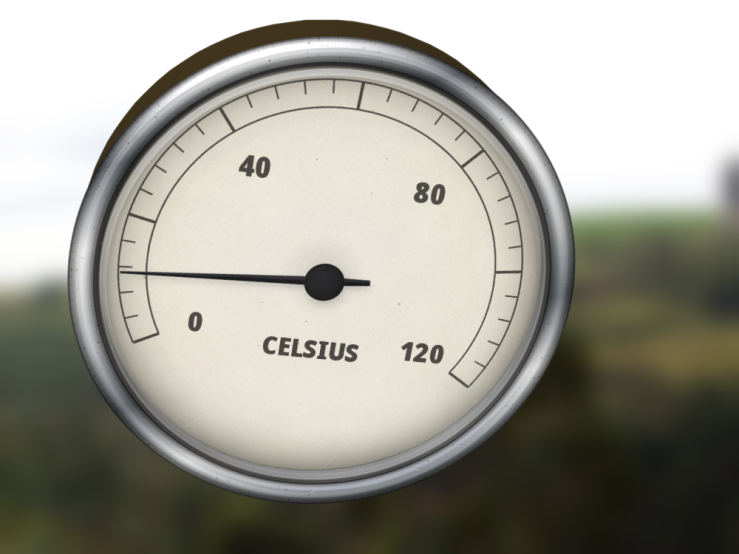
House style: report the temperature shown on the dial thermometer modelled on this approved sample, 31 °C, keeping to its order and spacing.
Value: 12 °C
